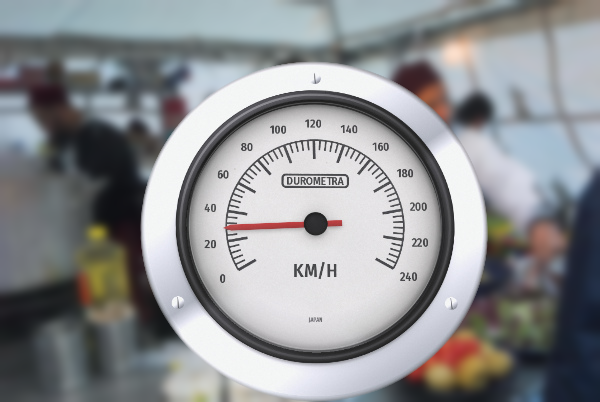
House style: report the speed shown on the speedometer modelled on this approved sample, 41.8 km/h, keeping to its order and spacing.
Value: 28 km/h
